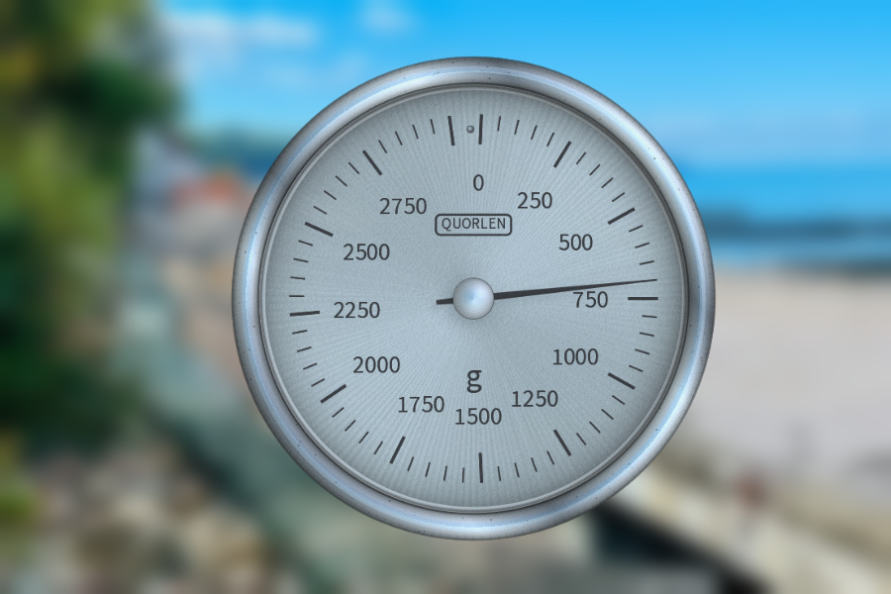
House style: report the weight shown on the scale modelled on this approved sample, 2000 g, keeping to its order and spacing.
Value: 700 g
